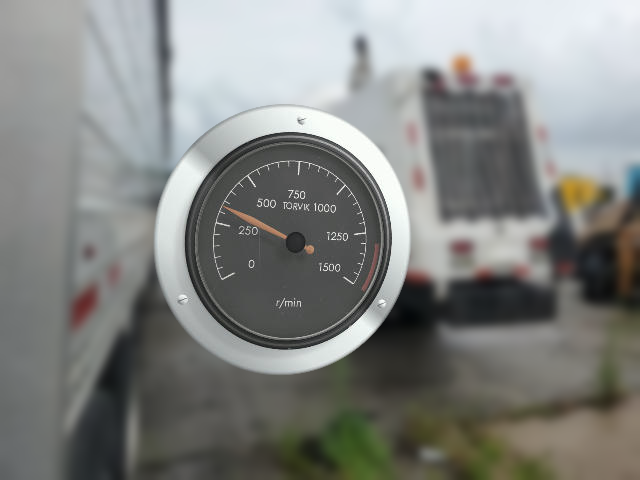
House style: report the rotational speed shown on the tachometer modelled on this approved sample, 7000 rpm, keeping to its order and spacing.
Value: 325 rpm
